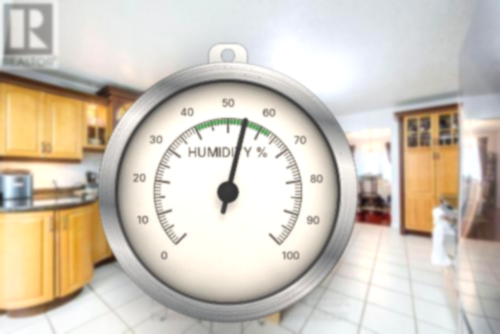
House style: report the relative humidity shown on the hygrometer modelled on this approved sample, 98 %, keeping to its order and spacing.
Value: 55 %
